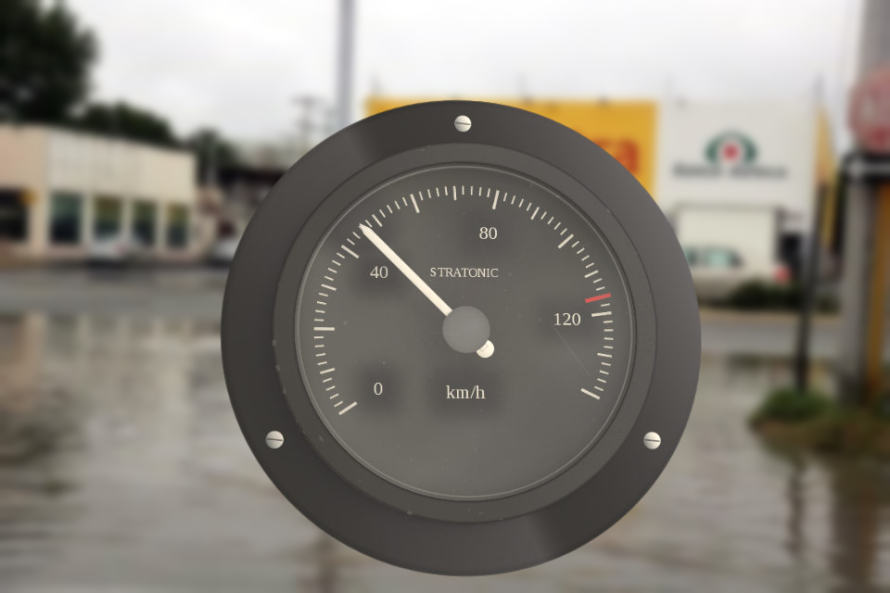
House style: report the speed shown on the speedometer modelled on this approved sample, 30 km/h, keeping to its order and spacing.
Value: 46 km/h
